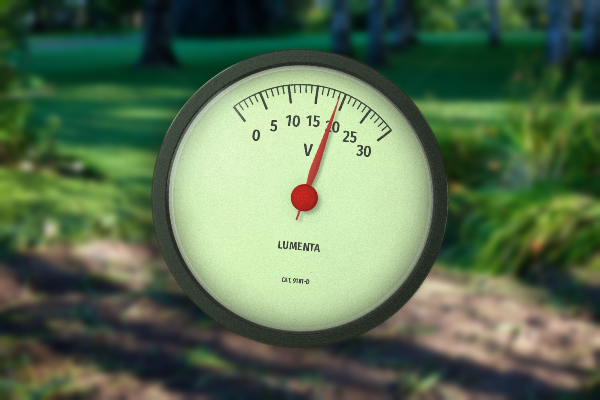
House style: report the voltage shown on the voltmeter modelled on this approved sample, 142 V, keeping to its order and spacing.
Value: 19 V
